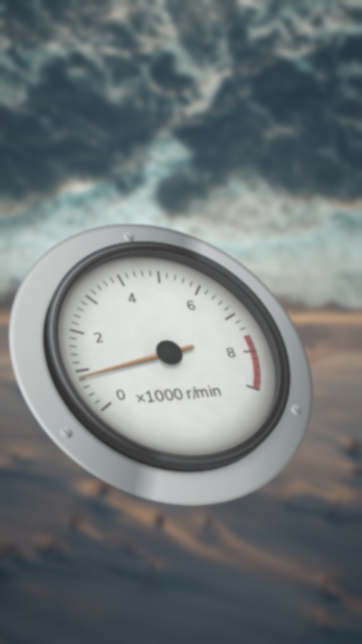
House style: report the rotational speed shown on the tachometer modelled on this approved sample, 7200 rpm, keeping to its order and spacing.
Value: 800 rpm
